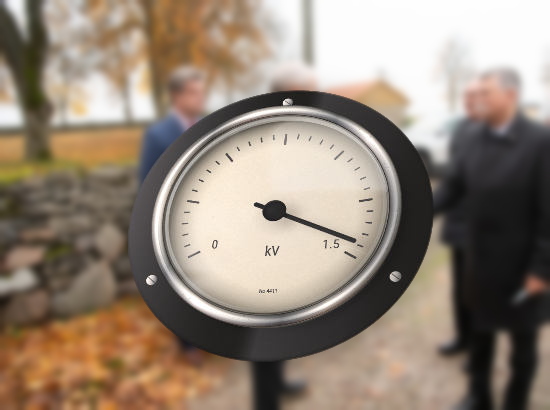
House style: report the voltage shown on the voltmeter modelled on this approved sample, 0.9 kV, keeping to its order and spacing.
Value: 1.45 kV
